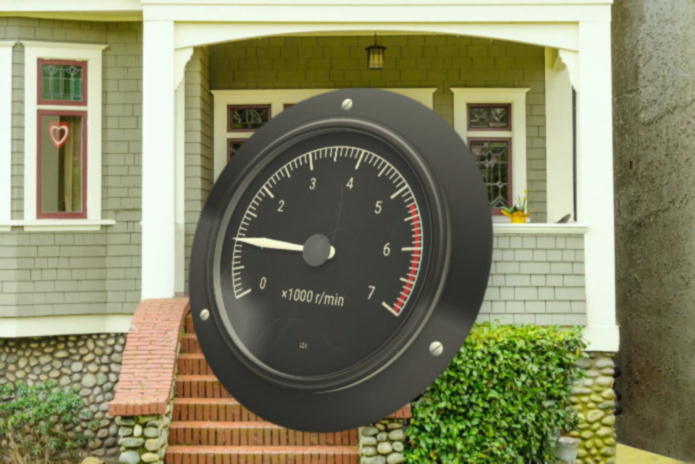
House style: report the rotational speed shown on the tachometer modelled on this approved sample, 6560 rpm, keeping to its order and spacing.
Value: 1000 rpm
